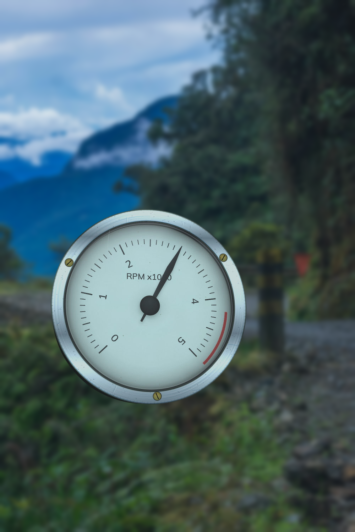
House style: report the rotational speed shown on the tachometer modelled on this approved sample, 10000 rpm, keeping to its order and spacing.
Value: 3000 rpm
